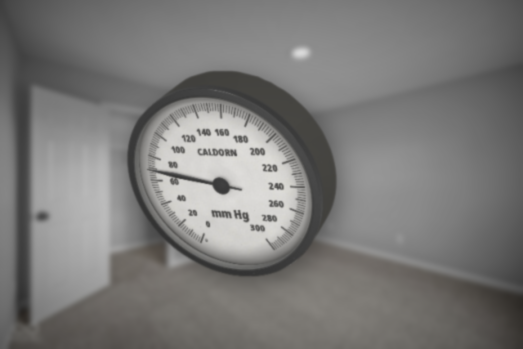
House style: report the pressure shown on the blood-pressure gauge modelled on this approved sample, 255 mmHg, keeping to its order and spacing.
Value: 70 mmHg
